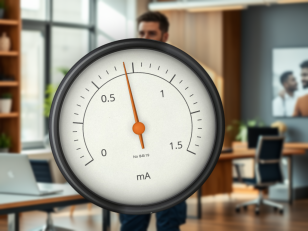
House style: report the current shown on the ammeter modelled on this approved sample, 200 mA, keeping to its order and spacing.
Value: 0.7 mA
